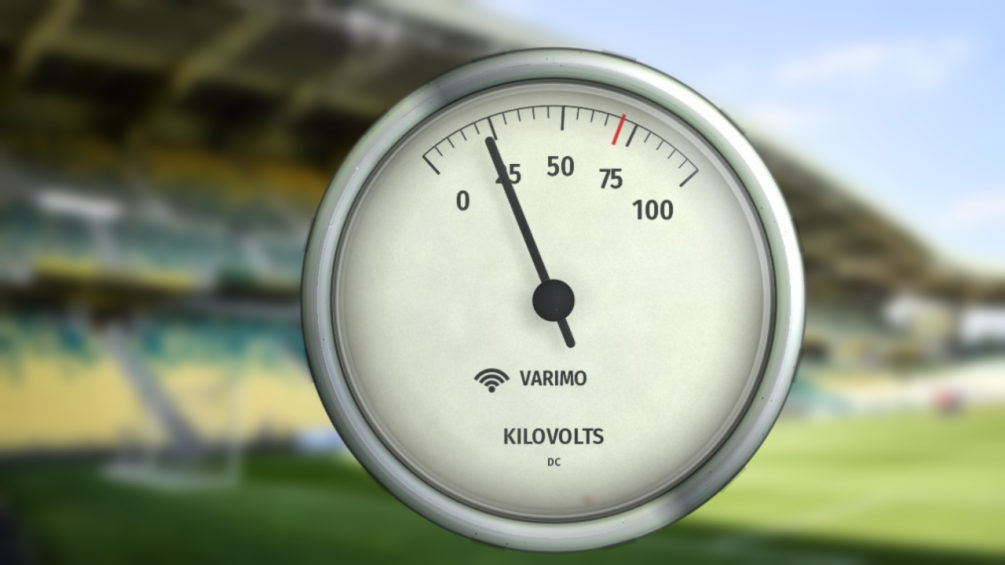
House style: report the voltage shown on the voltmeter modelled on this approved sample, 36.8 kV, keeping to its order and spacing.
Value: 22.5 kV
